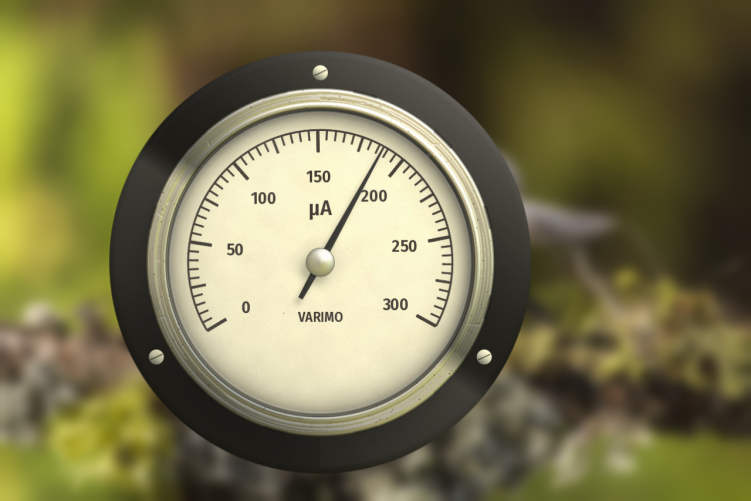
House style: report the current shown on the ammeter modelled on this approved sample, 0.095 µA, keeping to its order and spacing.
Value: 187.5 µA
